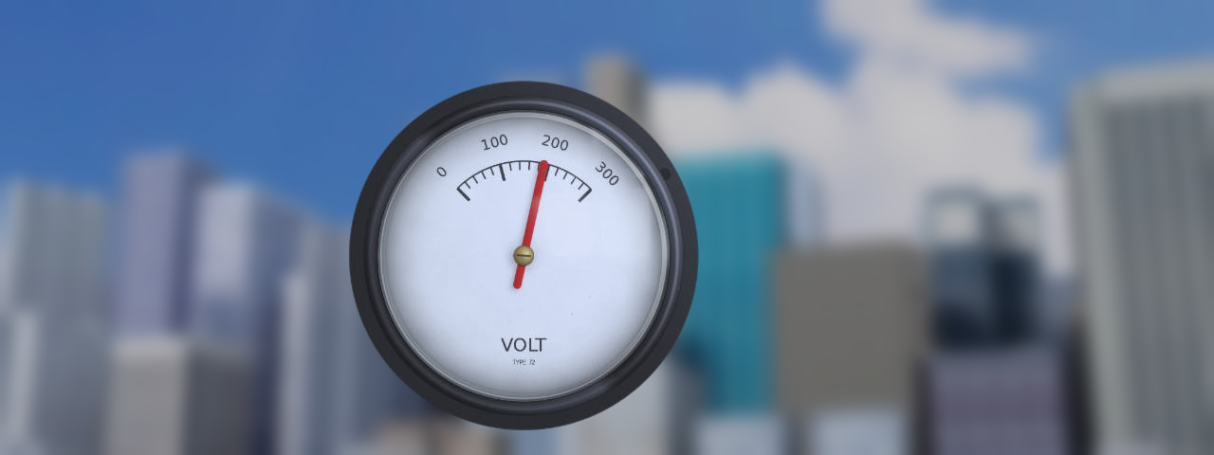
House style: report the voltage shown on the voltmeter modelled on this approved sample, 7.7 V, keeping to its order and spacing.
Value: 190 V
